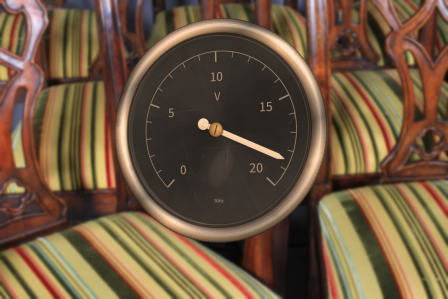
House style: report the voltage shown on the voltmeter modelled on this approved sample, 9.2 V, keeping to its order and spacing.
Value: 18.5 V
